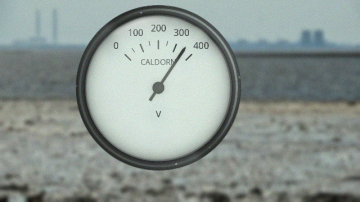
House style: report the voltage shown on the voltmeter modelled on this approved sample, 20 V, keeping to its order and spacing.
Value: 350 V
